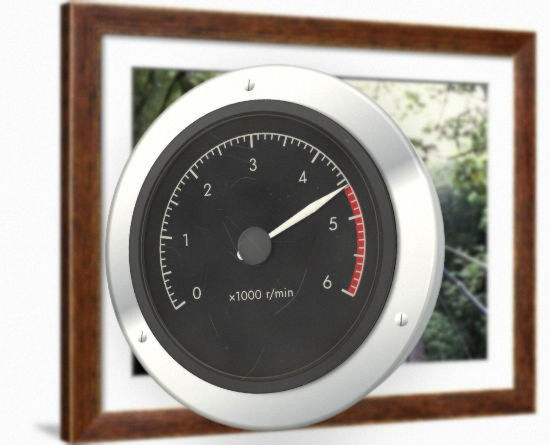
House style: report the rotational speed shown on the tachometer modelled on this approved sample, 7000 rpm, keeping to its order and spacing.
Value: 4600 rpm
